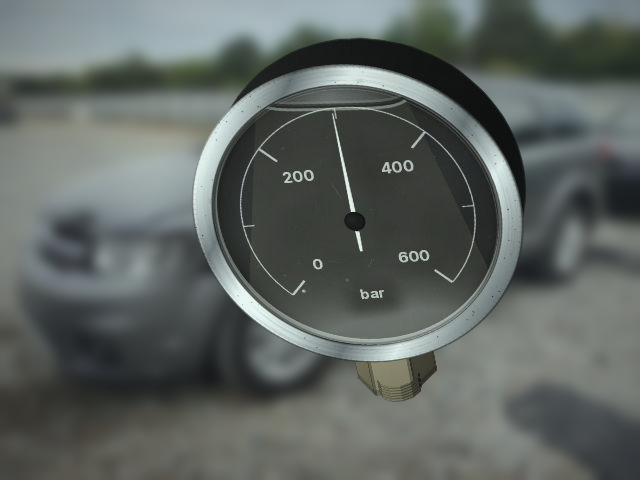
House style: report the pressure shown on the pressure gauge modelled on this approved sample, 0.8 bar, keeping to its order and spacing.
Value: 300 bar
